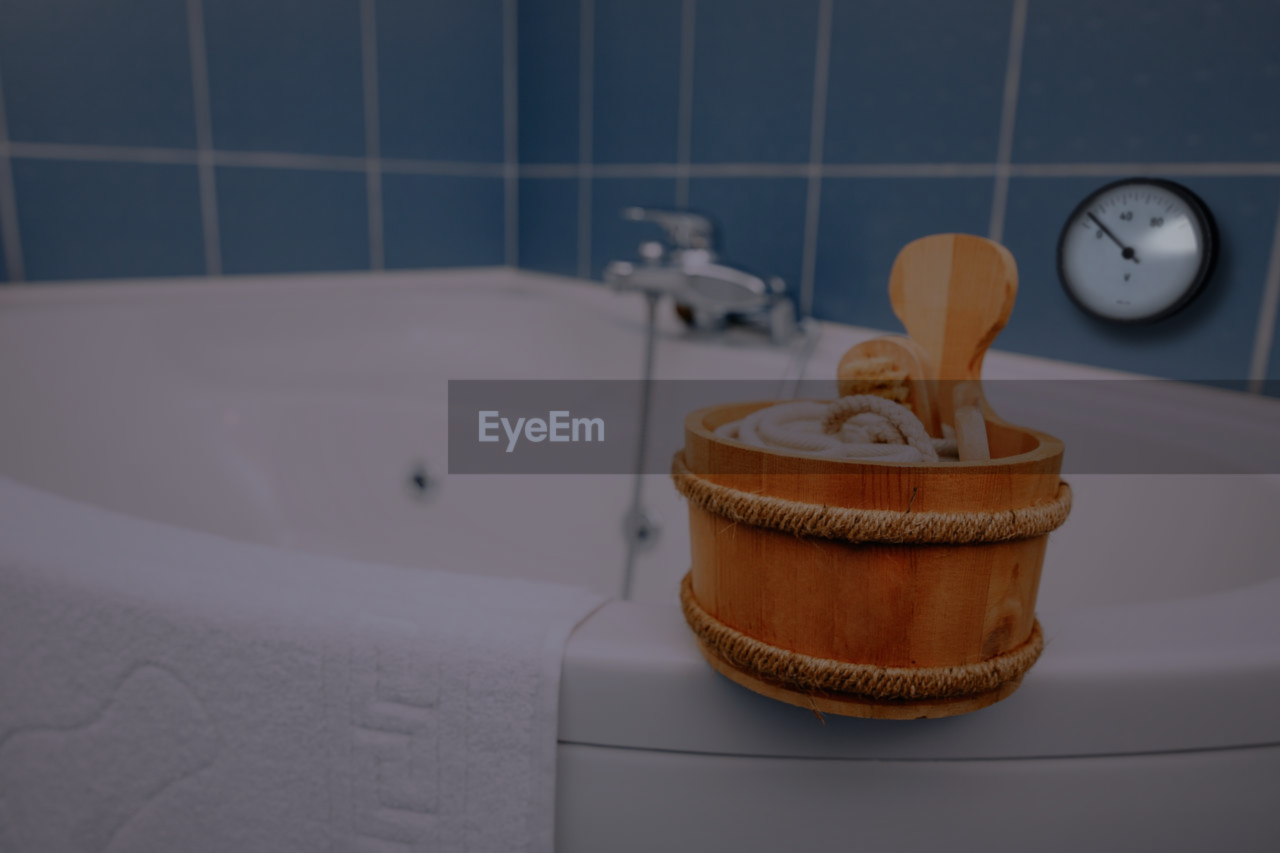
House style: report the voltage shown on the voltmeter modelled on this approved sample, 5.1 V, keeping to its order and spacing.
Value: 10 V
